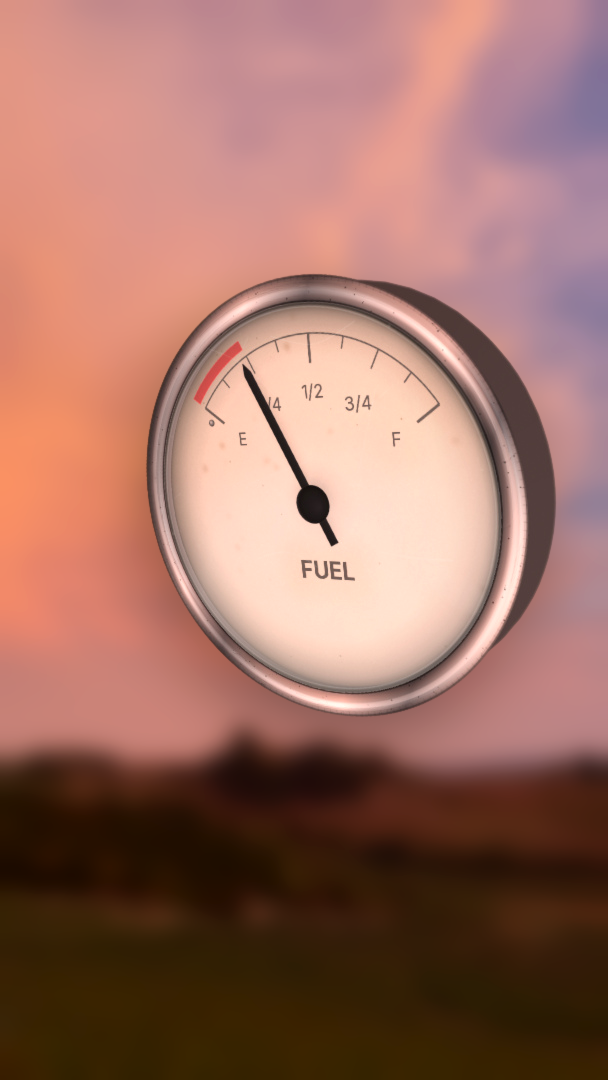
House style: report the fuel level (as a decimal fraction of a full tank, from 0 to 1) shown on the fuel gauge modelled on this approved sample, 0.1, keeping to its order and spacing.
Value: 0.25
